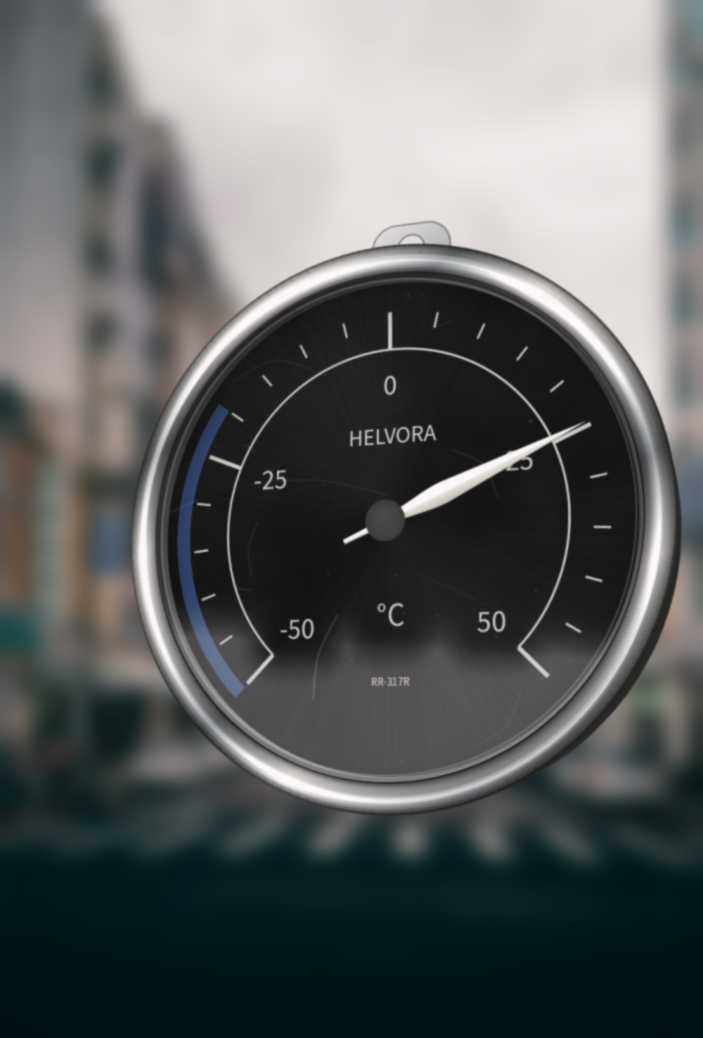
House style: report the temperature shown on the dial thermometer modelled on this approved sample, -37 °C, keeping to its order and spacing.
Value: 25 °C
